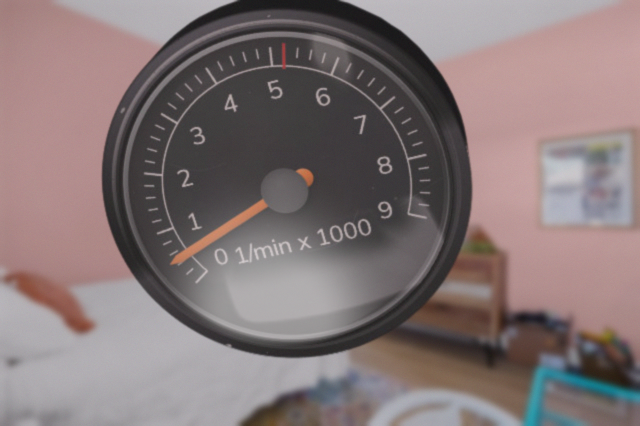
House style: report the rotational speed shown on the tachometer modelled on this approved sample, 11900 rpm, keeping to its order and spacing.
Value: 500 rpm
